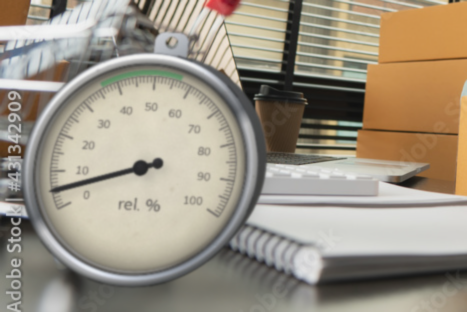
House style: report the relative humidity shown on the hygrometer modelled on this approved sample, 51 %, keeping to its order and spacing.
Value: 5 %
